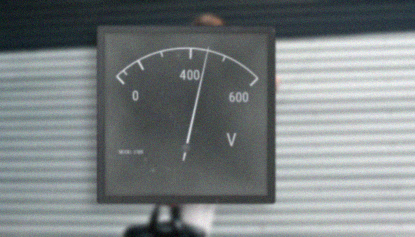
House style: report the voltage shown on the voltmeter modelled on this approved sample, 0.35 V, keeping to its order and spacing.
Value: 450 V
